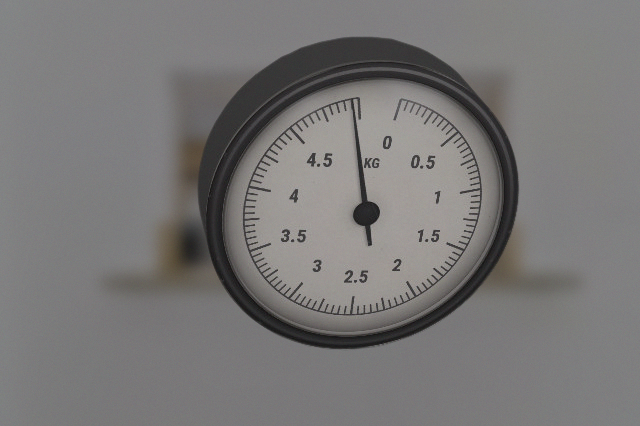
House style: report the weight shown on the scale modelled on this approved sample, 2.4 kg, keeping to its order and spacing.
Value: 4.95 kg
